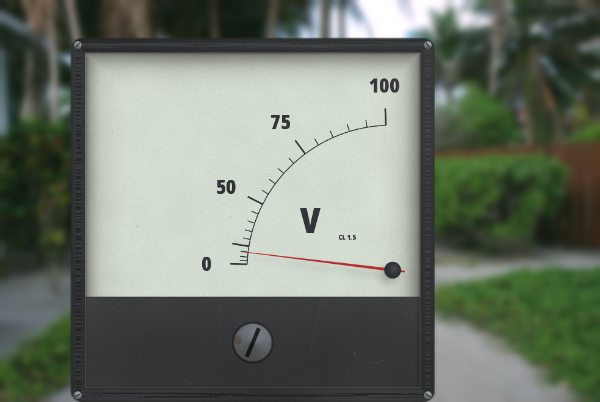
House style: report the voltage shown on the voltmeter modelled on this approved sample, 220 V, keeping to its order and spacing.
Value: 20 V
